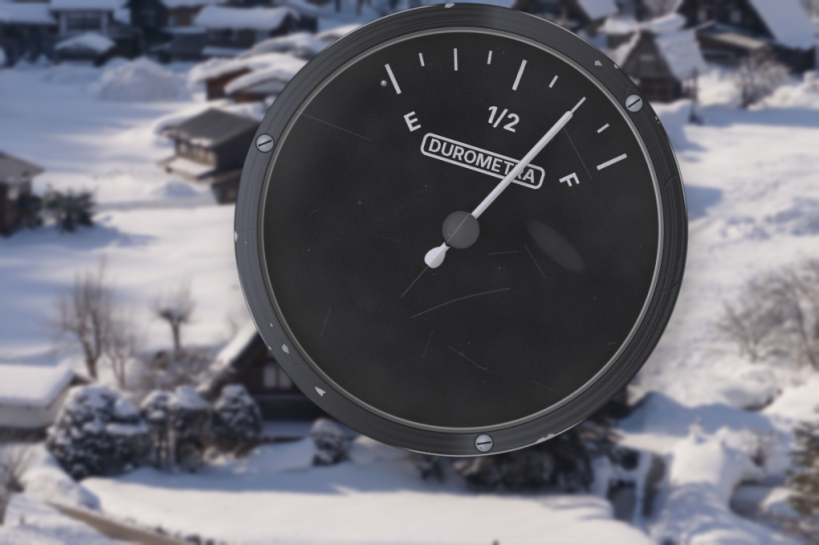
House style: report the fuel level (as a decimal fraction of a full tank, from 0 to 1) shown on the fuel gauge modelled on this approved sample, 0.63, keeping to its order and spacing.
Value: 0.75
